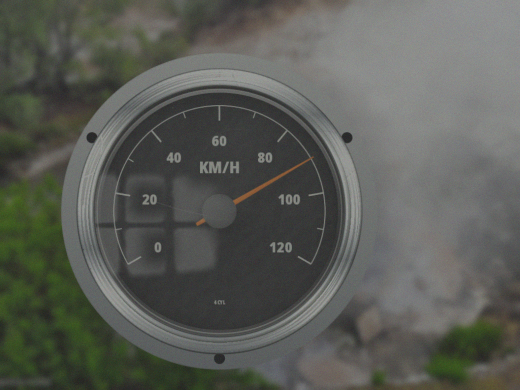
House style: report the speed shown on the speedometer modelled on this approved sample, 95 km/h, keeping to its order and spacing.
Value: 90 km/h
